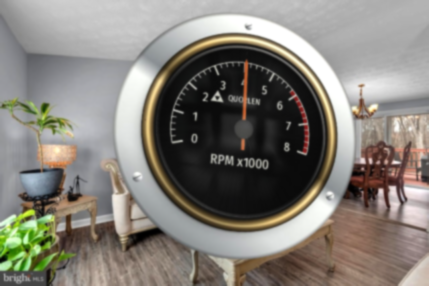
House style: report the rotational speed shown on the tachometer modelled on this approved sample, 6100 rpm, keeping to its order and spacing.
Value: 4000 rpm
